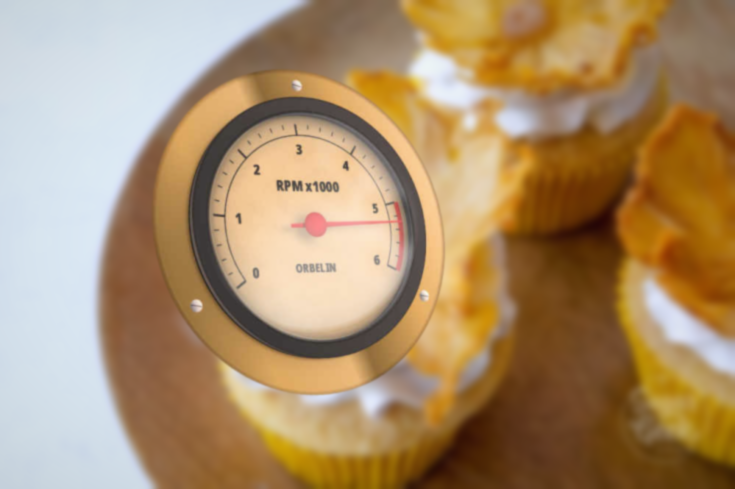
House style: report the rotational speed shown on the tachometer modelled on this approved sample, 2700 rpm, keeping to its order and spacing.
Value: 5300 rpm
